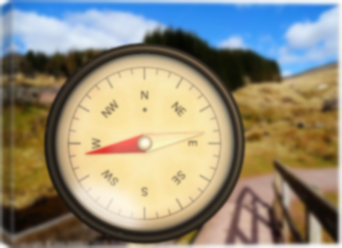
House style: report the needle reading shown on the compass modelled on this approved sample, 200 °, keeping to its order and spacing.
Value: 260 °
